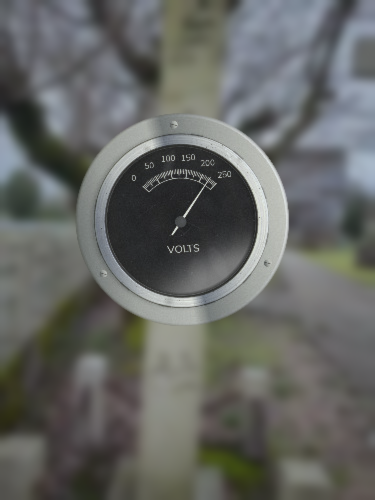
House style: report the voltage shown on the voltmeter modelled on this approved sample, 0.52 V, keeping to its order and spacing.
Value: 225 V
